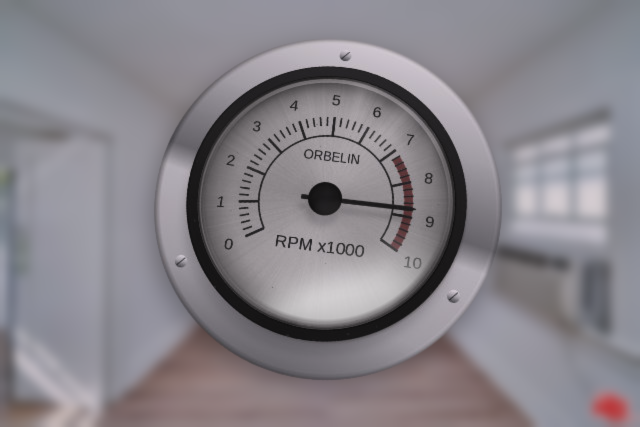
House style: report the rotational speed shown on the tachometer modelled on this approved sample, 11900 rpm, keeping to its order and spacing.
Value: 8800 rpm
